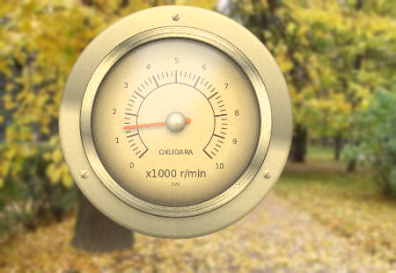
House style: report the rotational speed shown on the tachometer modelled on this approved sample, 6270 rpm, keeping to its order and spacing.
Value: 1400 rpm
